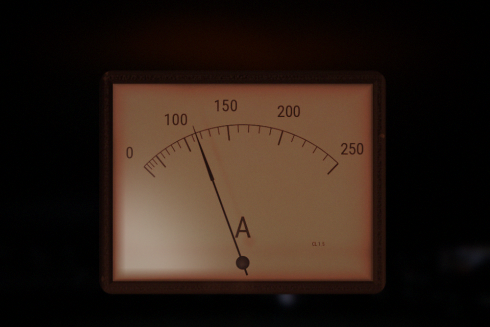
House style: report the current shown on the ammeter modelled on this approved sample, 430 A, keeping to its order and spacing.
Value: 115 A
